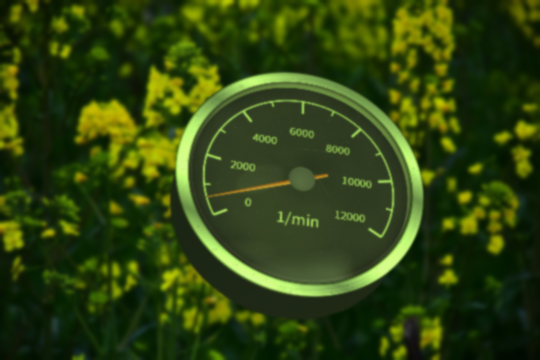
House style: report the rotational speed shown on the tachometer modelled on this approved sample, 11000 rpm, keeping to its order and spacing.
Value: 500 rpm
